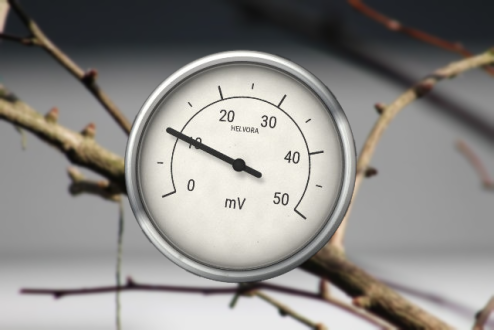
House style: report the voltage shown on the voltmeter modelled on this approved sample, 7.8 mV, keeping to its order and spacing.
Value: 10 mV
